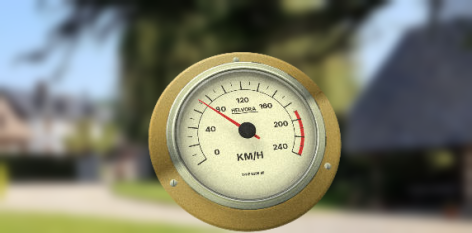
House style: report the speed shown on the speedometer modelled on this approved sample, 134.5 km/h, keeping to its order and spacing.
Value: 70 km/h
